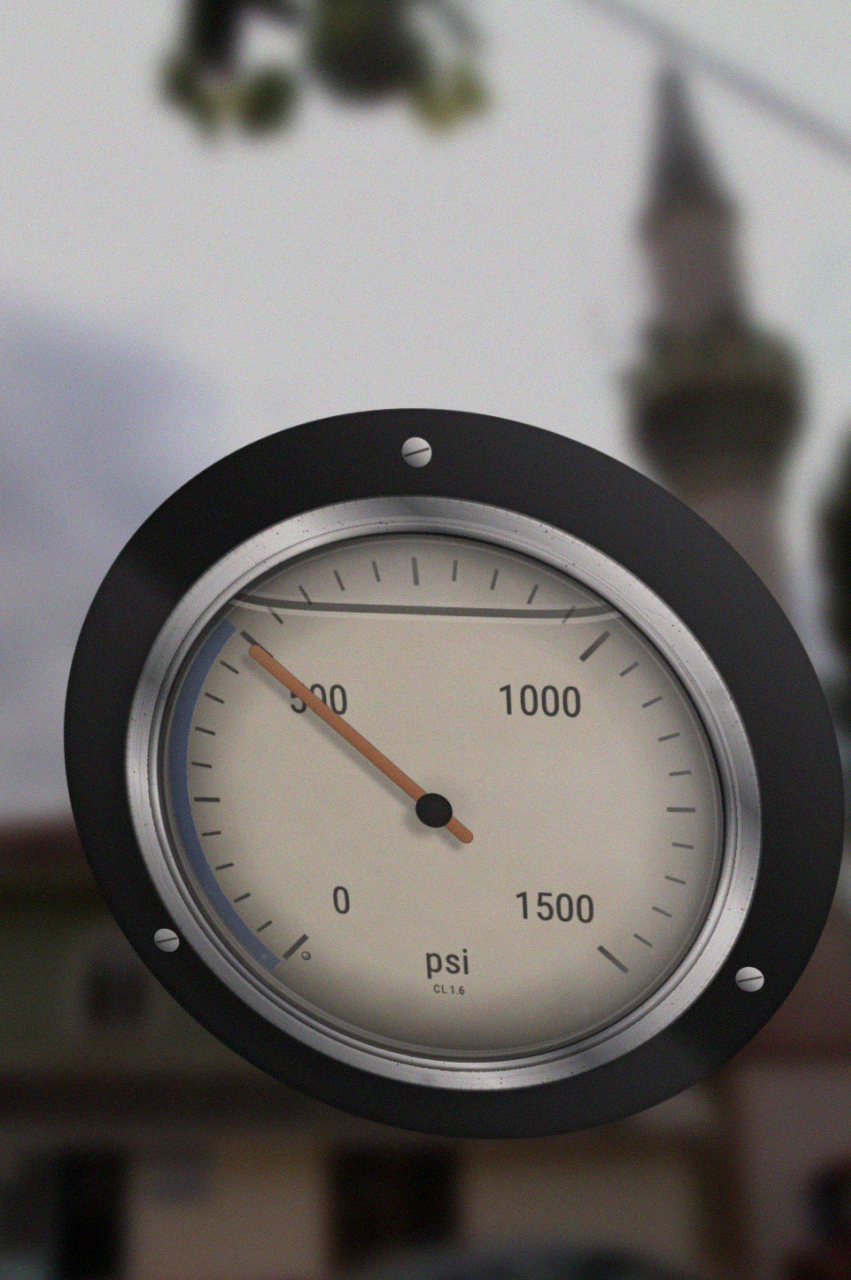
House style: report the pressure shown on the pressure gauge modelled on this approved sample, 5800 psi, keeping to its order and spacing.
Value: 500 psi
